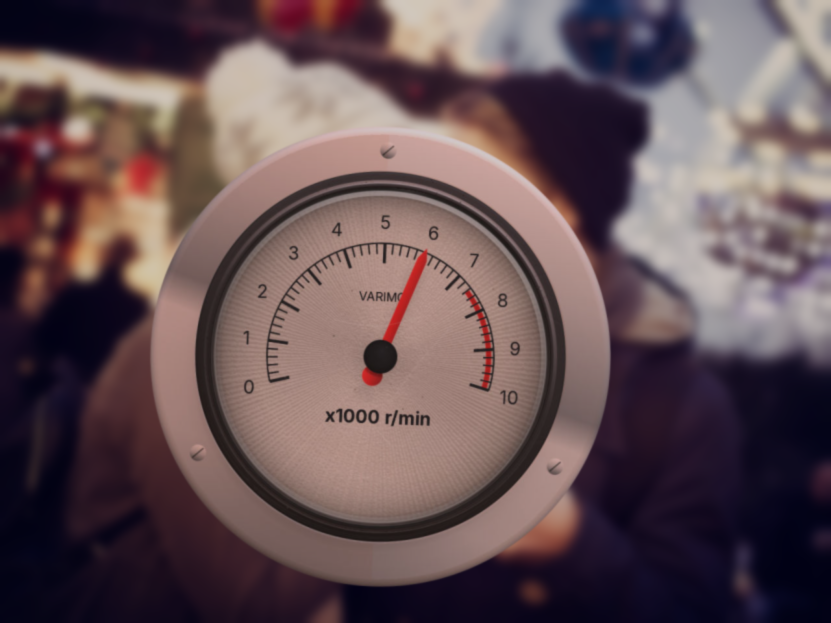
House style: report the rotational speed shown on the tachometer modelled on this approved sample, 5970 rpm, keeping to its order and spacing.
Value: 6000 rpm
